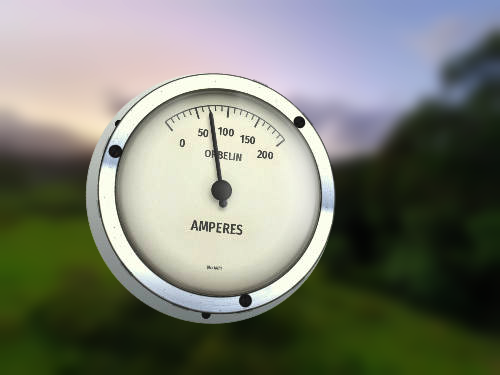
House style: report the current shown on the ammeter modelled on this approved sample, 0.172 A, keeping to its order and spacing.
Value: 70 A
